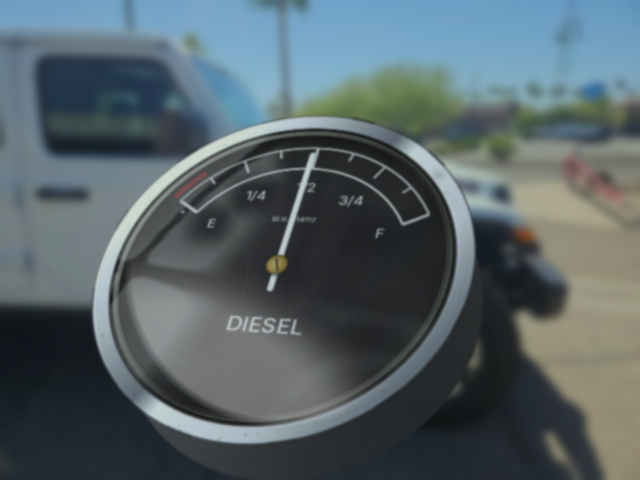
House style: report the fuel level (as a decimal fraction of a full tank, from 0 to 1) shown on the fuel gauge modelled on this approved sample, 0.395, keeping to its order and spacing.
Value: 0.5
